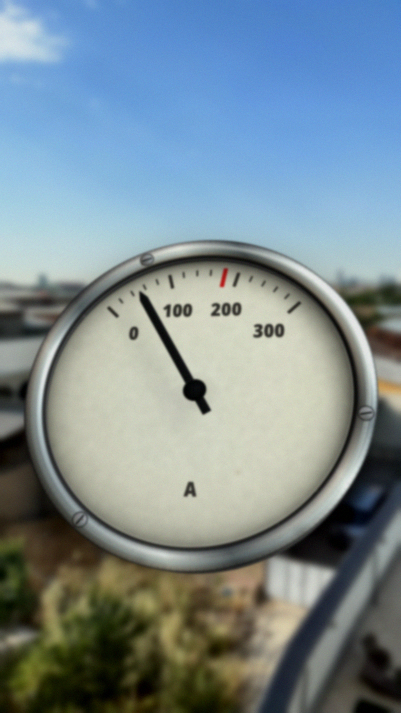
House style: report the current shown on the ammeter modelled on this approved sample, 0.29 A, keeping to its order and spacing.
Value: 50 A
